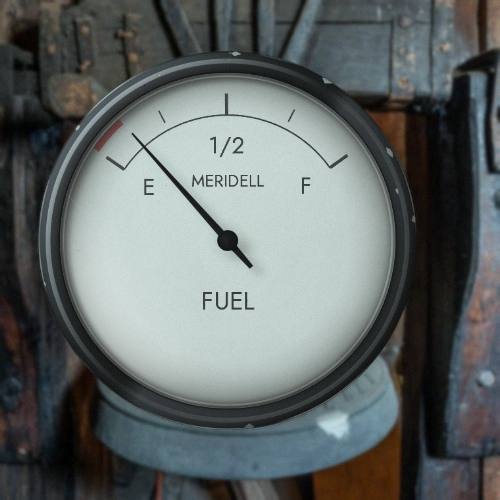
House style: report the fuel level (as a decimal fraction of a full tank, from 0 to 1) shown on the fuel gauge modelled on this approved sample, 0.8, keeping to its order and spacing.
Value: 0.125
